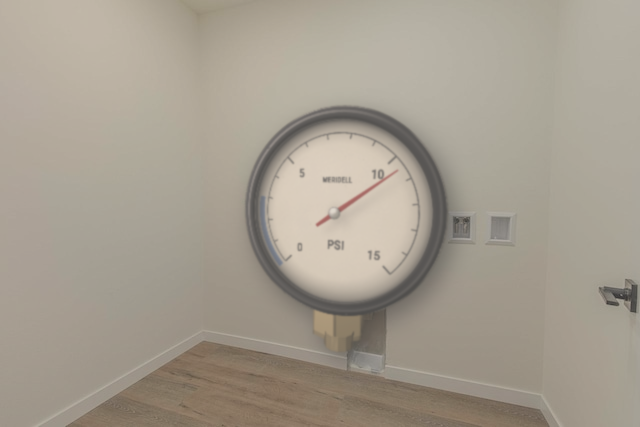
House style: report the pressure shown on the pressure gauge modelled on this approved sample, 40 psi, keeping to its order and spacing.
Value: 10.5 psi
